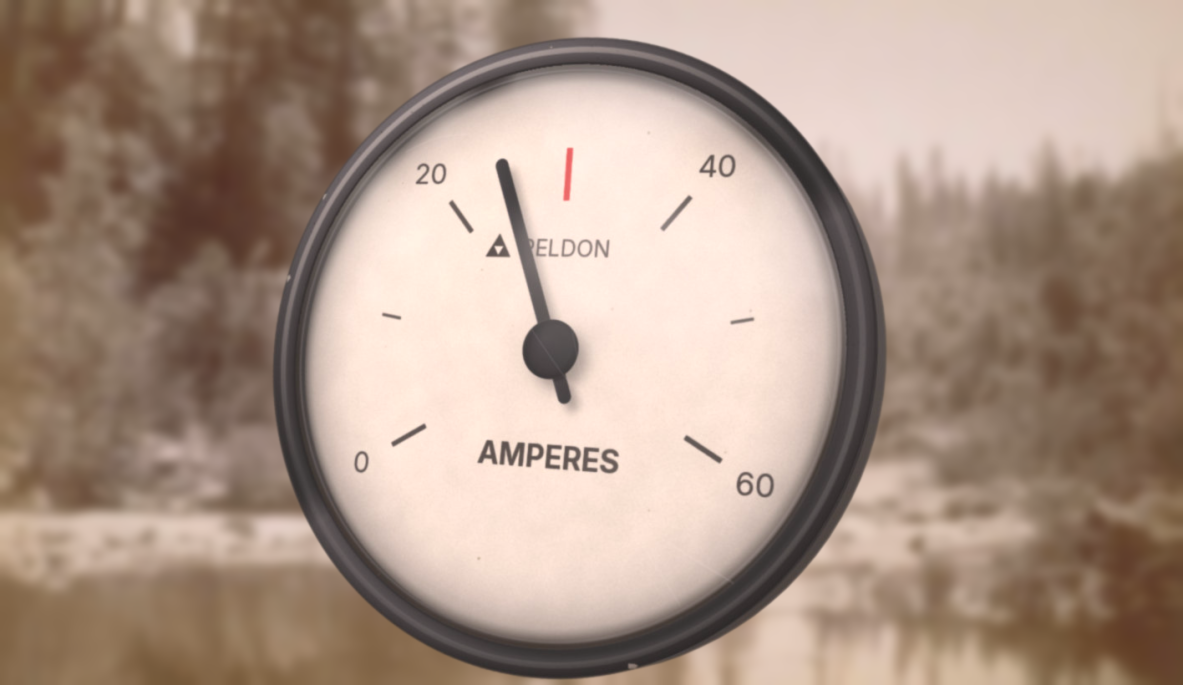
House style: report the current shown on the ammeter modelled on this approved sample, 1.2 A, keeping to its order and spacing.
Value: 25 A
